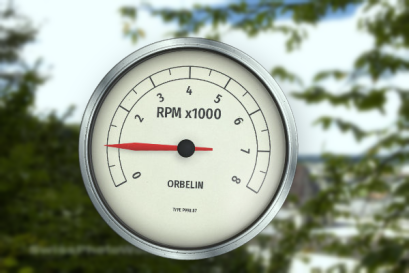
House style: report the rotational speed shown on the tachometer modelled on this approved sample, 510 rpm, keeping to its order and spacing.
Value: 1000 rpm
